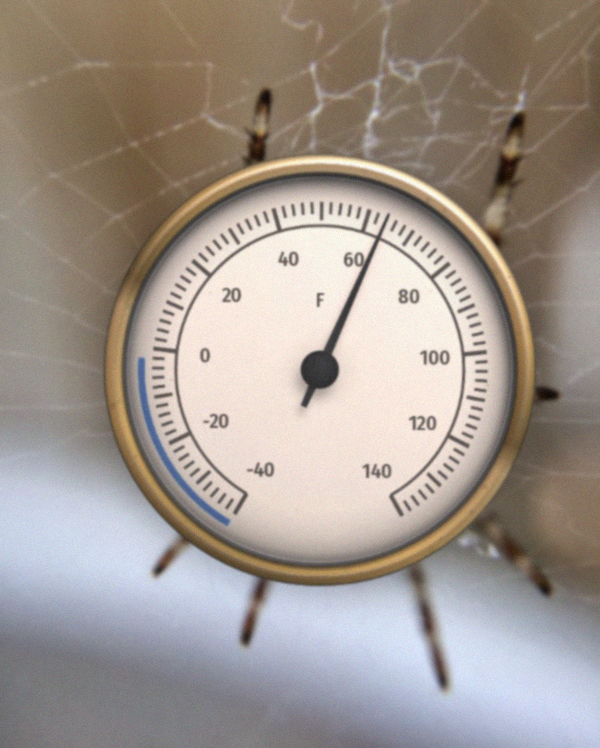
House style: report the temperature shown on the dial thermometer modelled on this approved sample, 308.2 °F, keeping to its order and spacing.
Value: 64 °F
